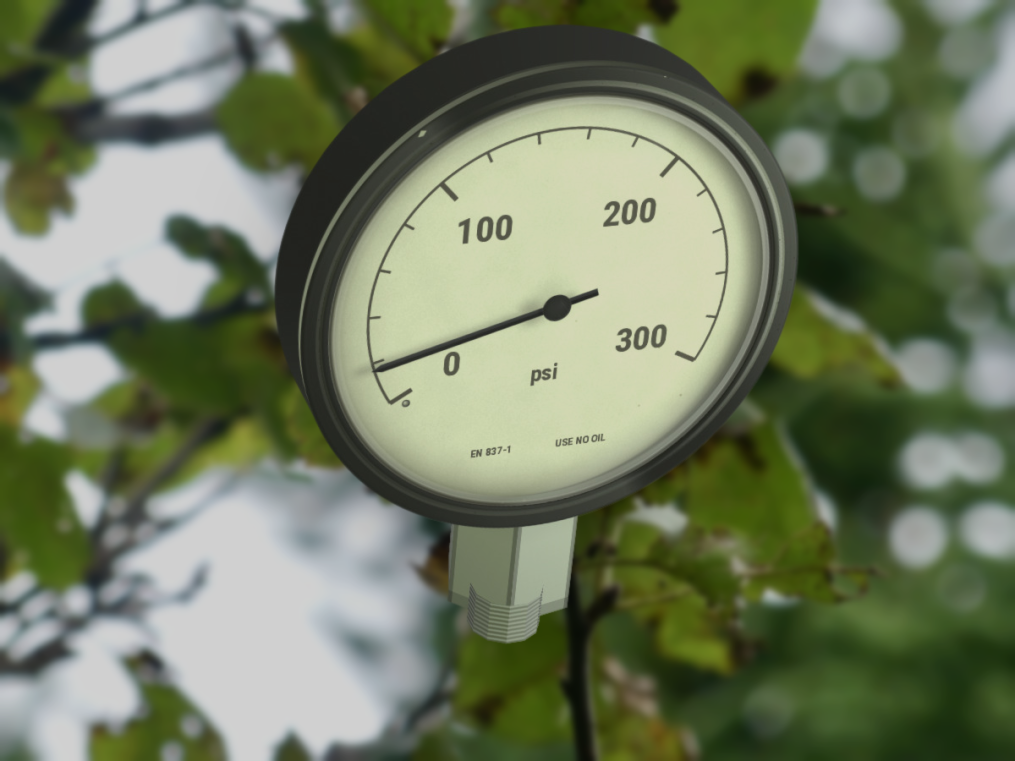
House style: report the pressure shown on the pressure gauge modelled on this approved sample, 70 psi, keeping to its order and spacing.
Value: 20 psi
